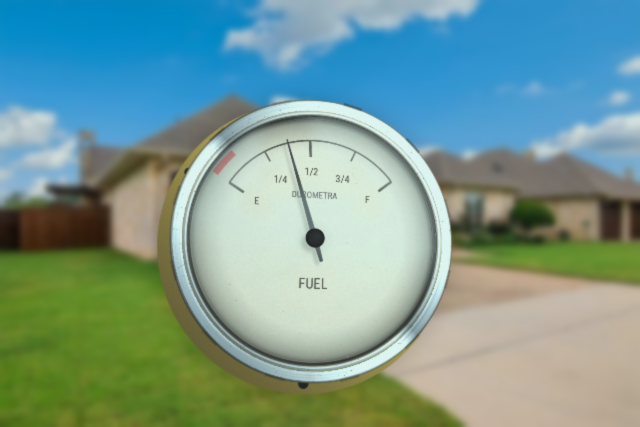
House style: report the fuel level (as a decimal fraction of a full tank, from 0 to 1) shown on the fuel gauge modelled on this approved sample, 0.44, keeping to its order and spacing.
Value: 0.375
